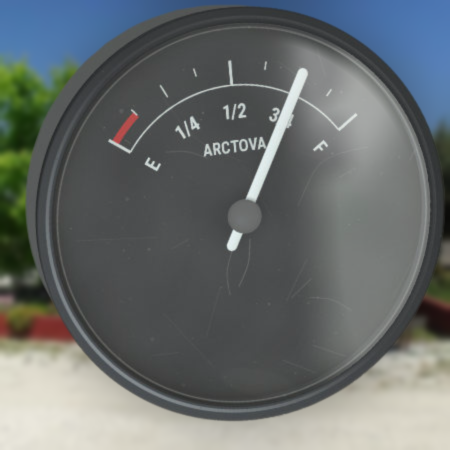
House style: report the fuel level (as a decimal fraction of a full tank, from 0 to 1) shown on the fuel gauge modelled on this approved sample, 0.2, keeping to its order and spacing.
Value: 0.75
